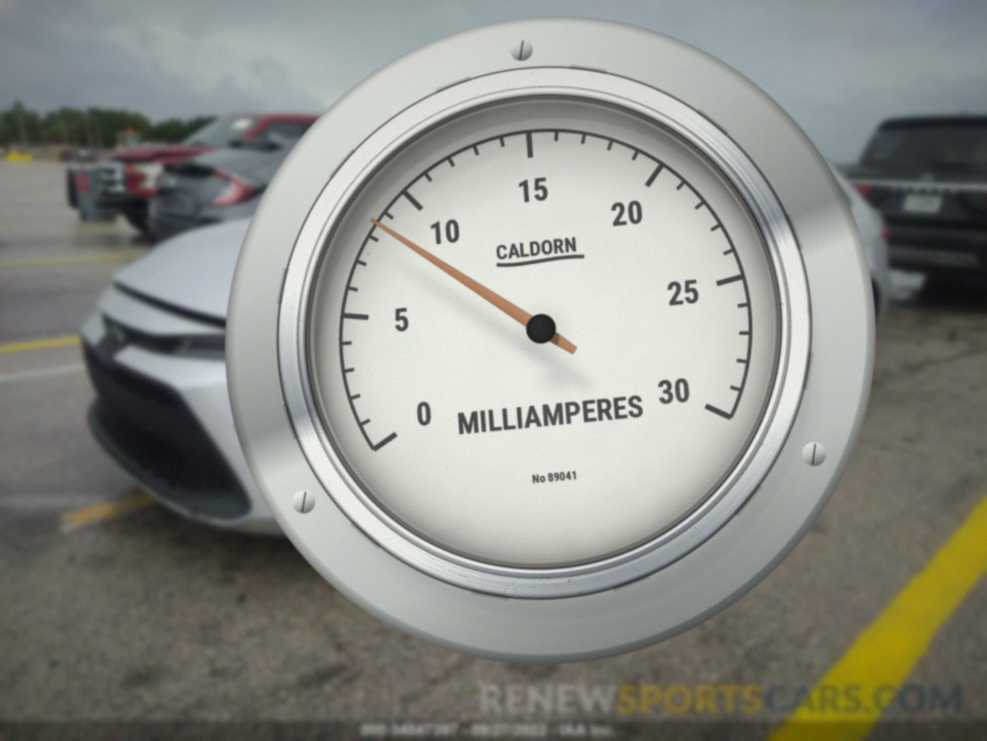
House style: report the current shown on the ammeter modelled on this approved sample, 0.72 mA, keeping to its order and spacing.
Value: 8.5 mA
